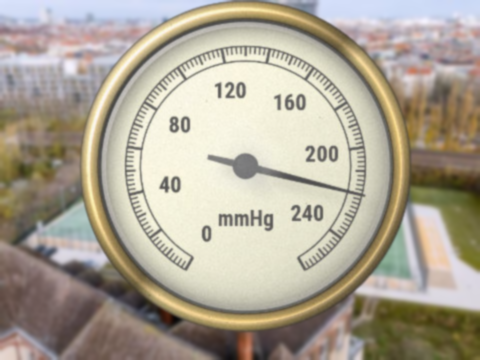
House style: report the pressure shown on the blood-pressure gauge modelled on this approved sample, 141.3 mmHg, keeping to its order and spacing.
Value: 220 mmHg
